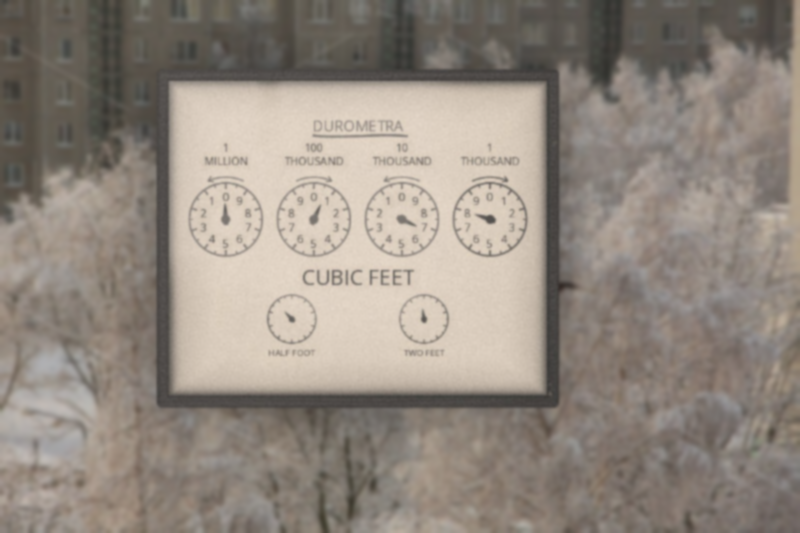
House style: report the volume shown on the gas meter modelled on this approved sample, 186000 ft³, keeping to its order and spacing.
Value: 6800 ft³
